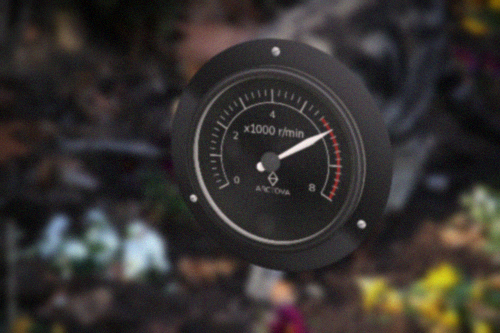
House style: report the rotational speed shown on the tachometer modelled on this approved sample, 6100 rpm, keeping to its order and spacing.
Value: 6000 rpm
